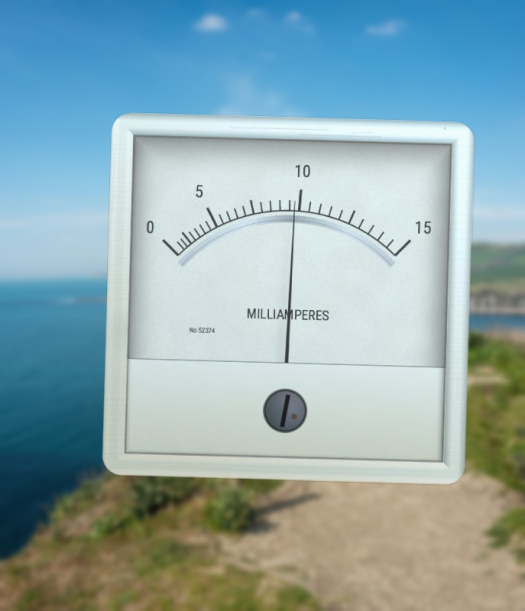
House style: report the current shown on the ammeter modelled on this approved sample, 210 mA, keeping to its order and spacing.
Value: 9.75 mA
